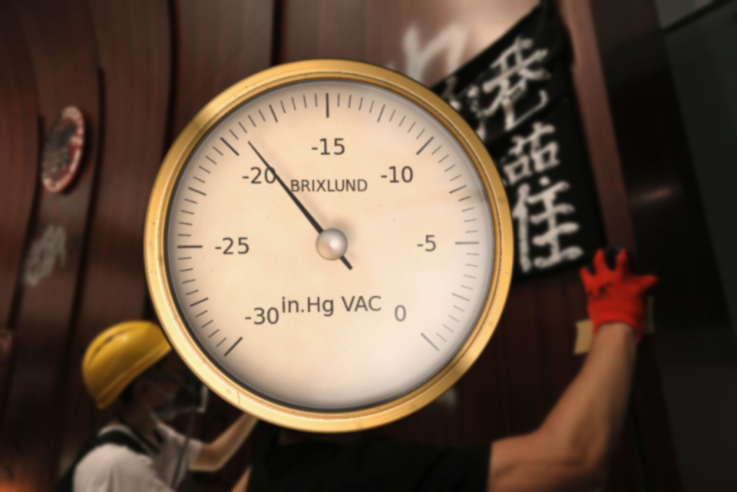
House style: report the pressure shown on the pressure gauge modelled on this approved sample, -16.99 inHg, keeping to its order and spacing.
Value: -19.25 inHg
